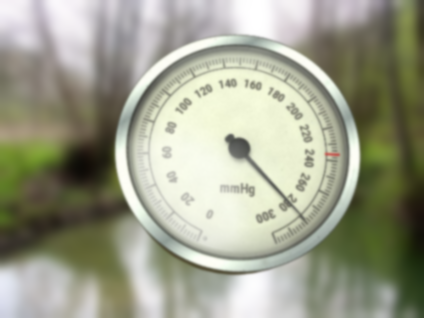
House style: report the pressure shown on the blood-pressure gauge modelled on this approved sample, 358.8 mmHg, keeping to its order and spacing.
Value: 280 mmHg
